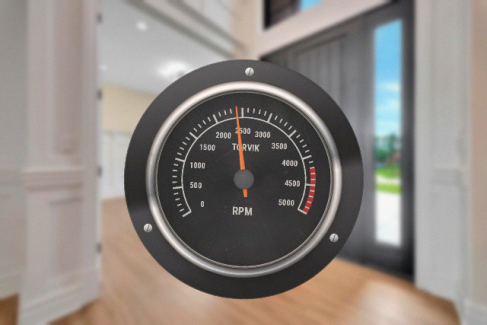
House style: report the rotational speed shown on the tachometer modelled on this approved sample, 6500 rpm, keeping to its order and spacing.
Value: 2400 rpm
